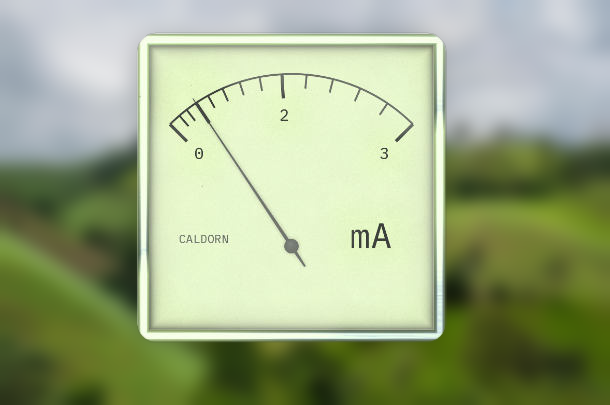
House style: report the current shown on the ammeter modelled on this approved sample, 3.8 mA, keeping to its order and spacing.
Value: 1 mA
